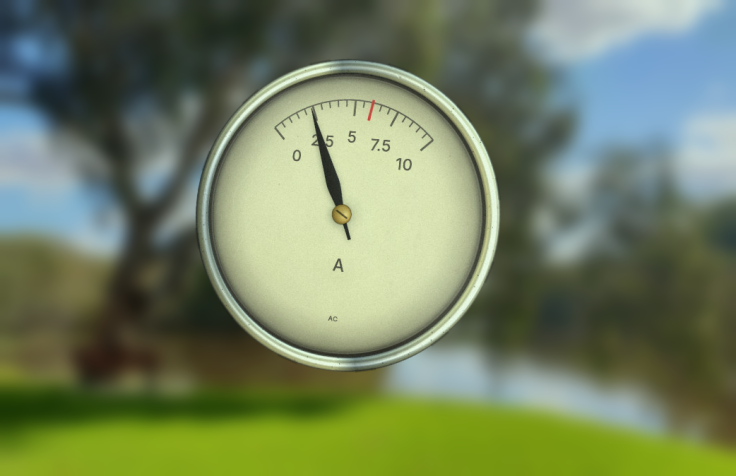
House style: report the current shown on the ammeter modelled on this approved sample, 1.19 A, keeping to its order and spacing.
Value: 2.5 A
